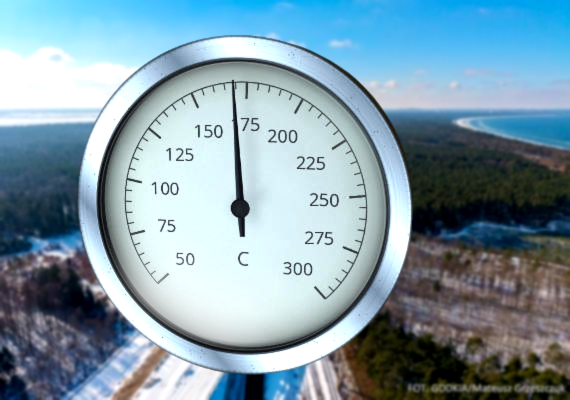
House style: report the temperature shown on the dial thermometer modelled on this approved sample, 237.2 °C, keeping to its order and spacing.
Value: 170 °C
